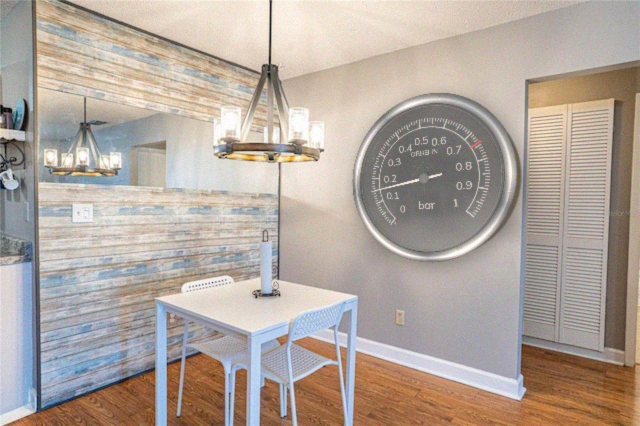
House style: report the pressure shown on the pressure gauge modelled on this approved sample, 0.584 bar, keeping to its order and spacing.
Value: 0.15 bar
